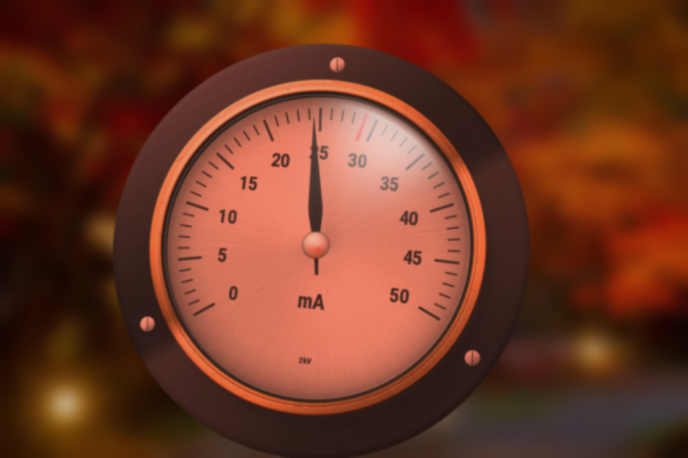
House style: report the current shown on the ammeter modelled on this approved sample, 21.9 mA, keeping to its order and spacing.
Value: 24.5 mA
